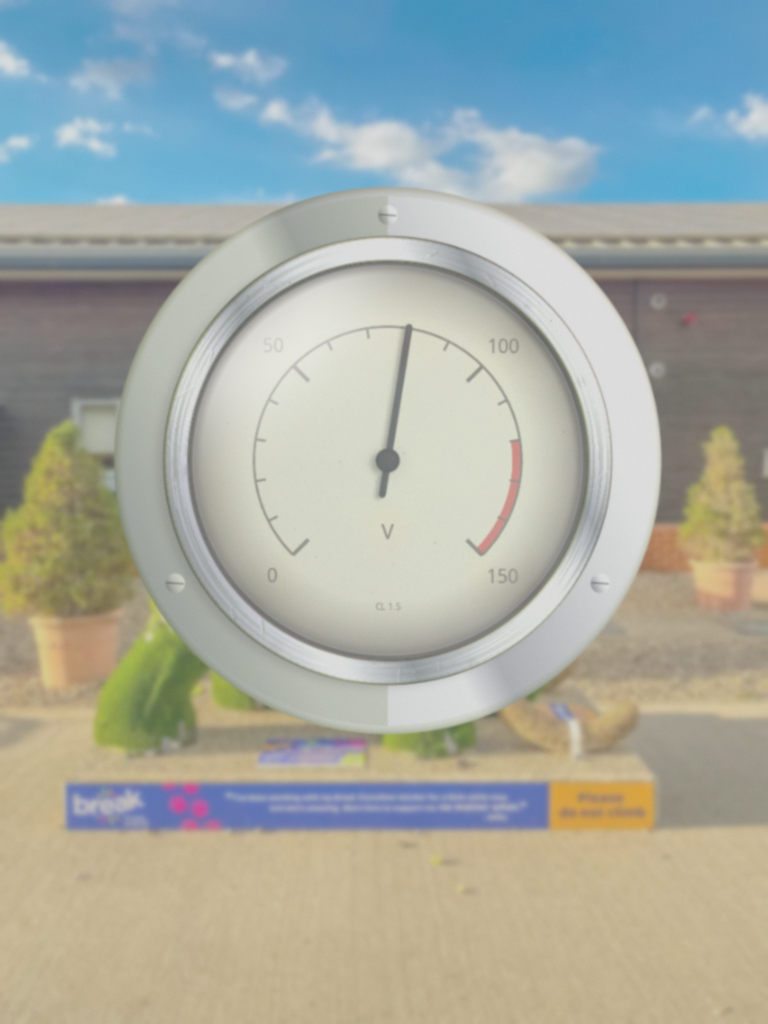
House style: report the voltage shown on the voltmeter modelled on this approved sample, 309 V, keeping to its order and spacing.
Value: 80 V
